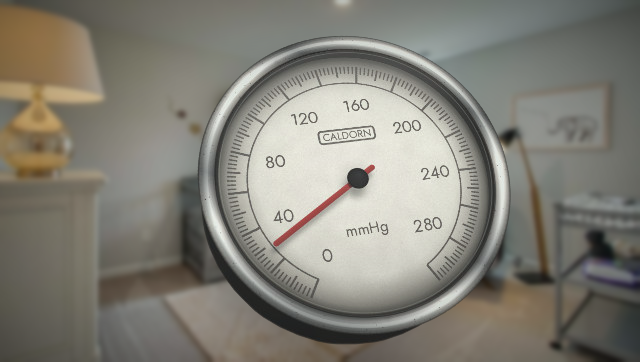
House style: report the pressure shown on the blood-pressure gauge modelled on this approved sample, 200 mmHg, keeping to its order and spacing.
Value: 28 mmHg
